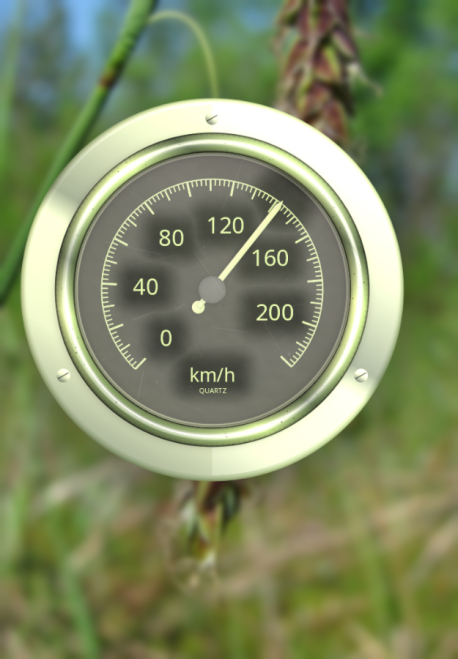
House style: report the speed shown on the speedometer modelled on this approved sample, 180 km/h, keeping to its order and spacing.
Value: 142 km/h
